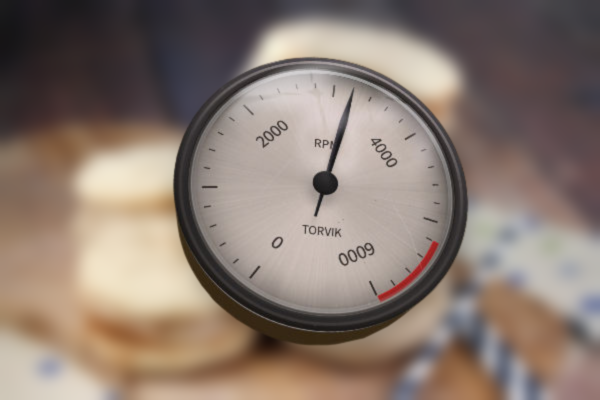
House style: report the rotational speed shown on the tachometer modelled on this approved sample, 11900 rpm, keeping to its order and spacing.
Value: 3200 rpm
